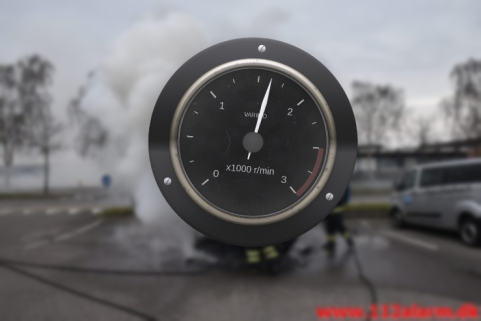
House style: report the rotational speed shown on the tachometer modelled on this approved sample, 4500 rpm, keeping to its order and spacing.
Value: 1625 rpm
